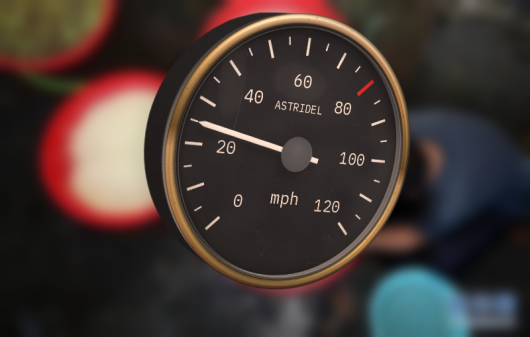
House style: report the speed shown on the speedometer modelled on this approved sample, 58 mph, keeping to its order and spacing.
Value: 25 mph
